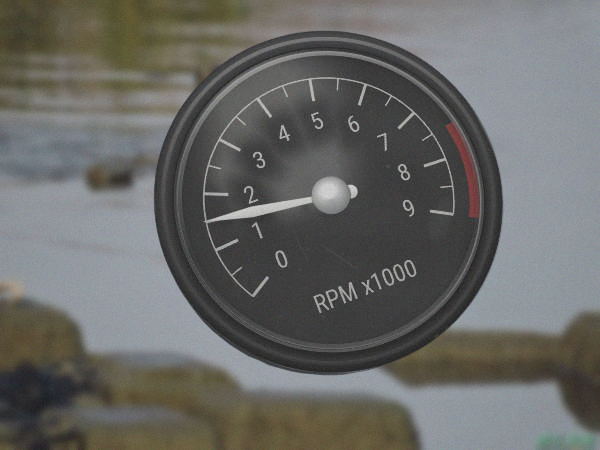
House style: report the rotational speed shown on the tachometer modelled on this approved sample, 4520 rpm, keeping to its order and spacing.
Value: 1500 rpm
